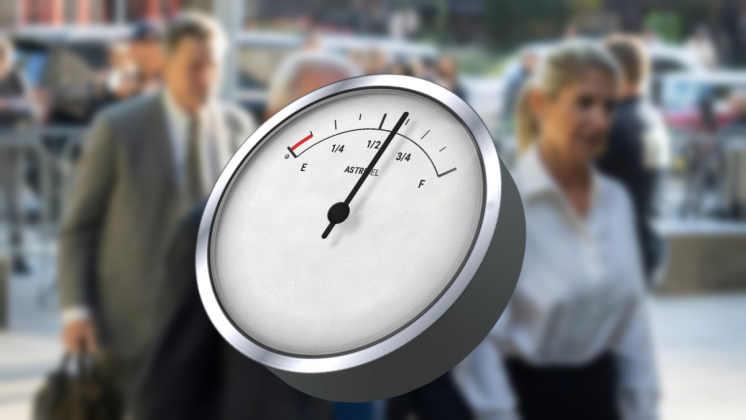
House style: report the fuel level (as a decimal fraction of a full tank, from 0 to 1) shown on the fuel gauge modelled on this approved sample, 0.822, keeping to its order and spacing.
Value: 0.625
